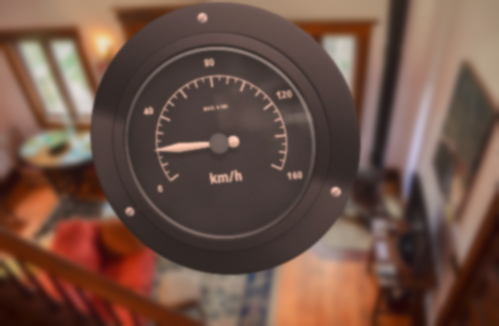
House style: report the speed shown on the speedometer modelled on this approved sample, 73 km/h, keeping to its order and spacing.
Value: 20 km/h
